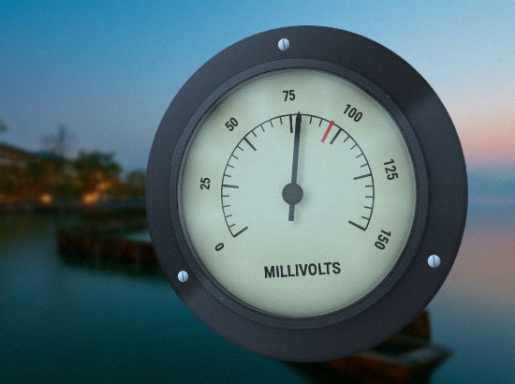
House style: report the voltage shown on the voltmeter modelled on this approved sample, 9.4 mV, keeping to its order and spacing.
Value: 80 mV
